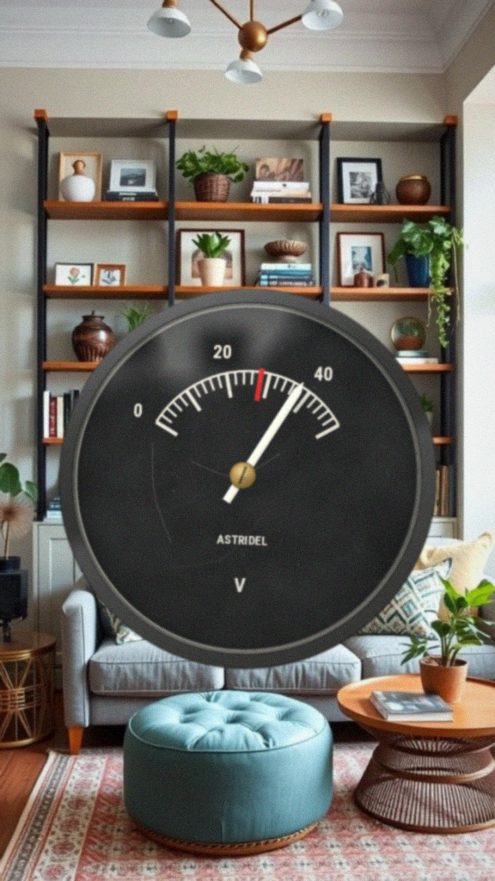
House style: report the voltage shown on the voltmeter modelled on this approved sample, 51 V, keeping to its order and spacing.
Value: 38 V
